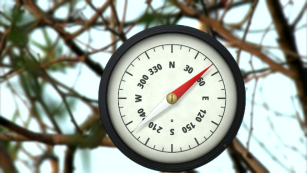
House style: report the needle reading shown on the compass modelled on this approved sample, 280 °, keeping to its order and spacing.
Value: 50 °
